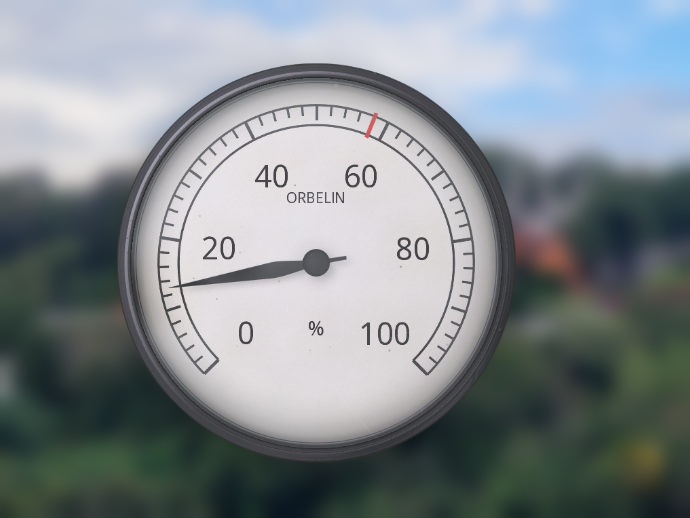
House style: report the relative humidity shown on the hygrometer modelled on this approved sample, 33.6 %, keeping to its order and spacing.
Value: 13 %
